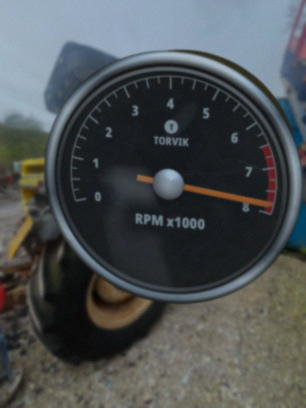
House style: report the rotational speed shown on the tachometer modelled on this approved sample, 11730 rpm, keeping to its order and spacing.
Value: 7750 rpm
